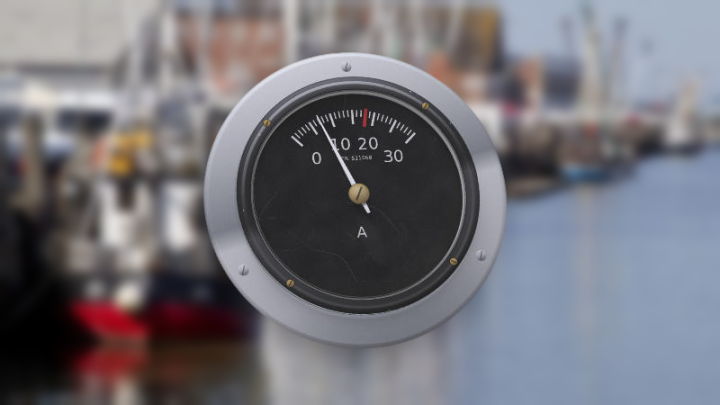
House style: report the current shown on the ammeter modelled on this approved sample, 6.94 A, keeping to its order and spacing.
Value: 7 A
